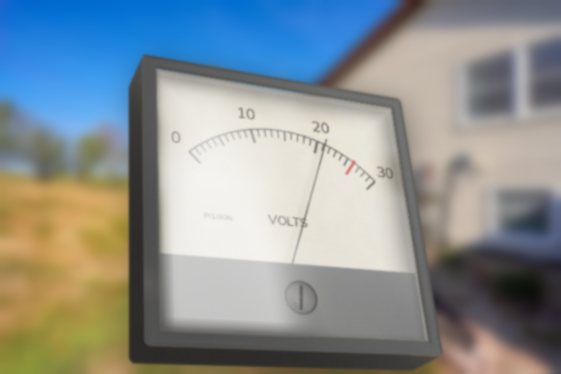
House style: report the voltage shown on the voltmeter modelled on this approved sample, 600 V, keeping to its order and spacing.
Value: 21 V
